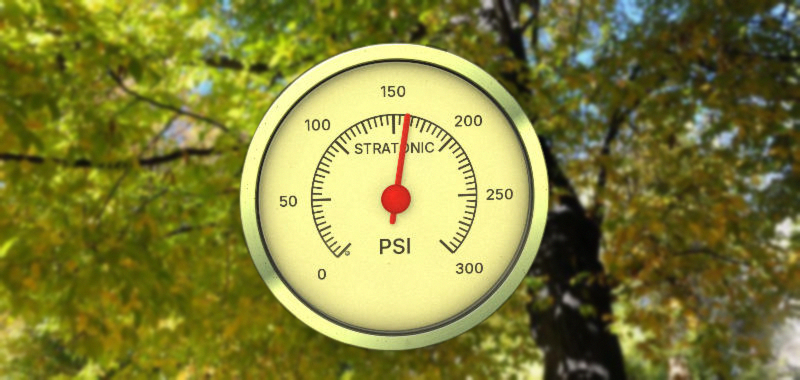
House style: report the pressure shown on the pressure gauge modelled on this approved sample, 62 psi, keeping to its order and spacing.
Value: 160 psi
